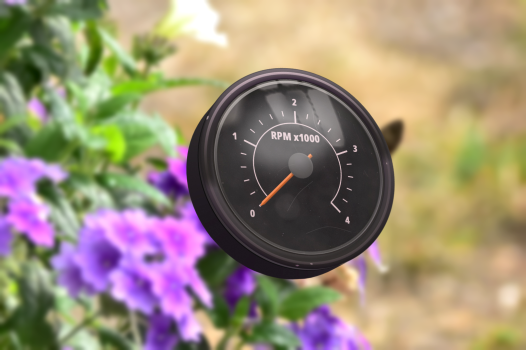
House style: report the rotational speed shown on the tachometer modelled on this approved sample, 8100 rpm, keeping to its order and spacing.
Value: 0 rpm
